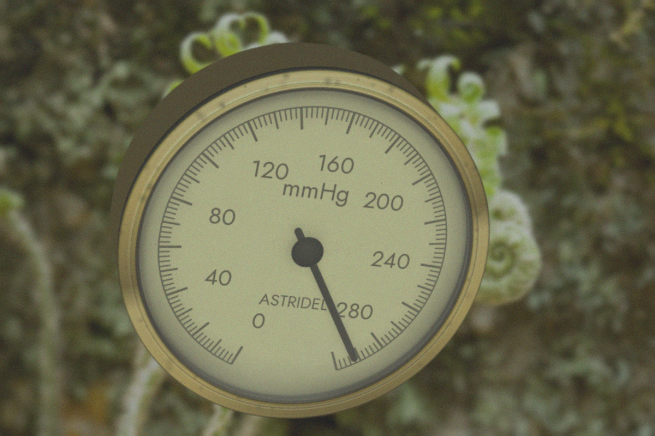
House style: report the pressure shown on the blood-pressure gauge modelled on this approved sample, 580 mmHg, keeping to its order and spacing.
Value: 292 mmHg
